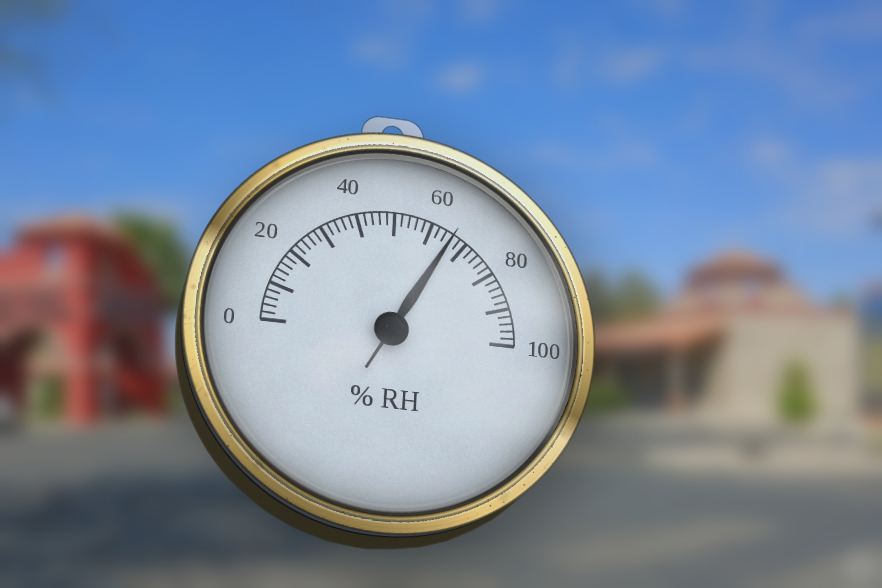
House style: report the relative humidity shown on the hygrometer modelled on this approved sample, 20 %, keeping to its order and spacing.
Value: 66 %
